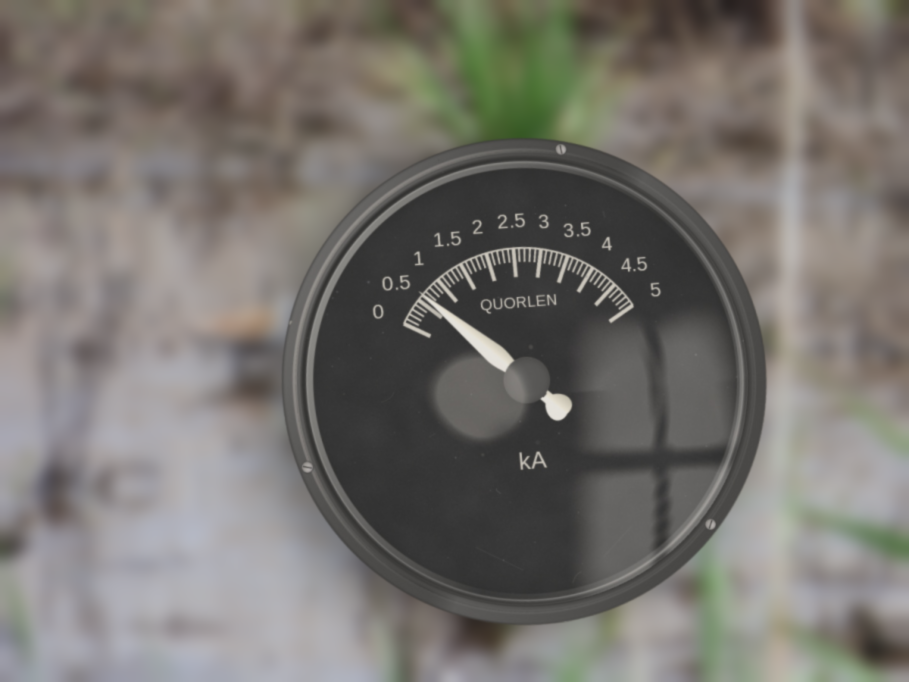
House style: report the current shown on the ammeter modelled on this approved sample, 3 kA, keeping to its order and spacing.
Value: 0.6 kA
